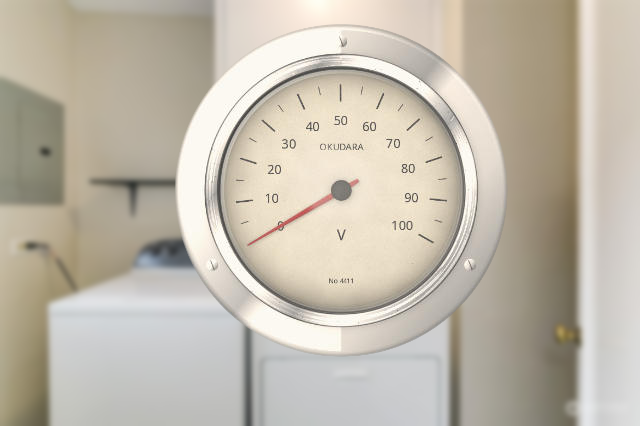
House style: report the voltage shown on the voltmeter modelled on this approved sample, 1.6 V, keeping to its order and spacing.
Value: 0 V
